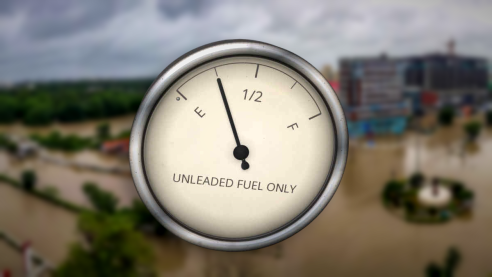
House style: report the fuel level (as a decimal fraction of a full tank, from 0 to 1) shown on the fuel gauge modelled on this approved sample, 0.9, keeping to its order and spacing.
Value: 0.25
